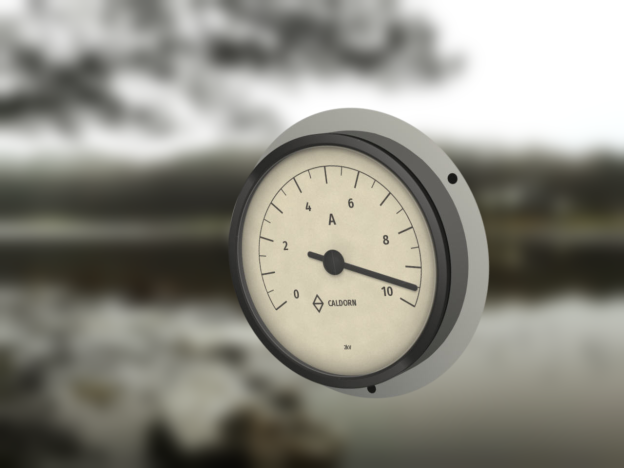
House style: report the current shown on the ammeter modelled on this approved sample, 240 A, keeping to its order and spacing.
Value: 9.5 A
